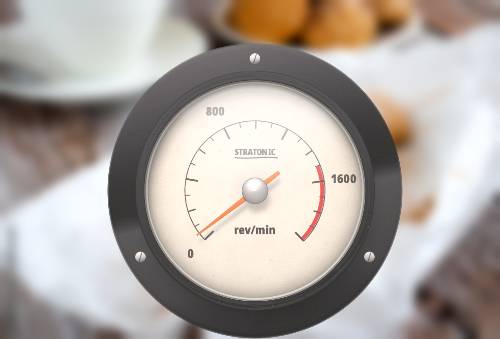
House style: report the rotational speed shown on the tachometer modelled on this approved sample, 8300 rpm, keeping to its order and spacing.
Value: 50 rpm
